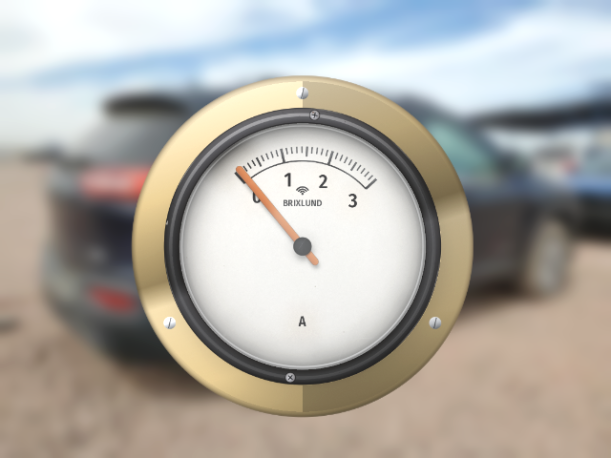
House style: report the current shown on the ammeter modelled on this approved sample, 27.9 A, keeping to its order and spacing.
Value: 0.1 A
